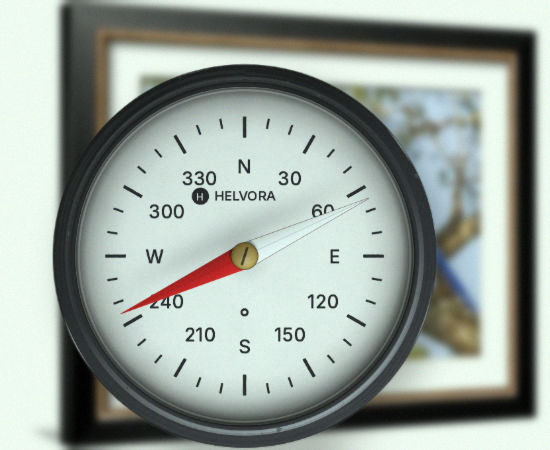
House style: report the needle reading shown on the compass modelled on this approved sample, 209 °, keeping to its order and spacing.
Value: 245 °
